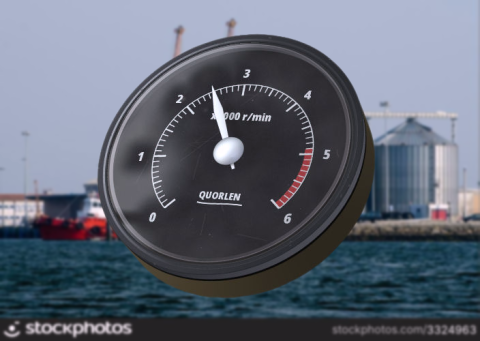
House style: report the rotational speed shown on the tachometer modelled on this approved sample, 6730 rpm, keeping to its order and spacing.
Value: 2500 rpm
